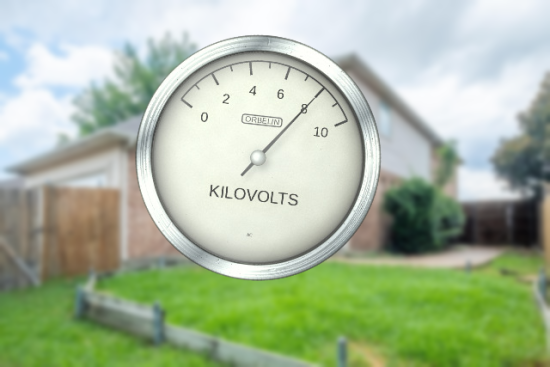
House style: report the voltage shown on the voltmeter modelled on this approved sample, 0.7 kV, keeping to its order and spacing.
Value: 8 kV
